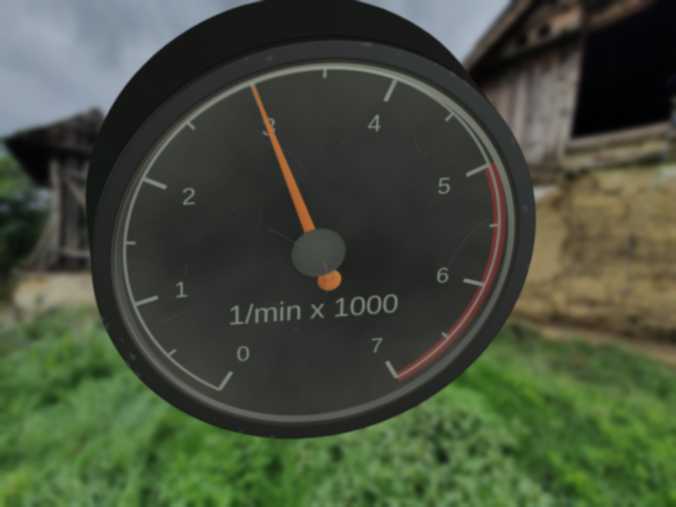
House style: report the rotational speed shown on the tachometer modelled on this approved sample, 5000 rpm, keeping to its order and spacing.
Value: 3000 rpm
